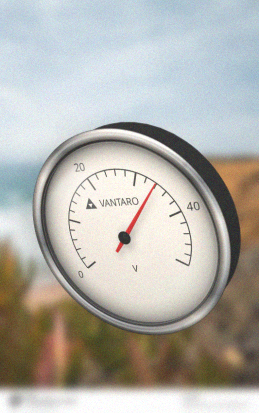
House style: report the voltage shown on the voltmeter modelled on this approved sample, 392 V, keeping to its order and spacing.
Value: 34 V
